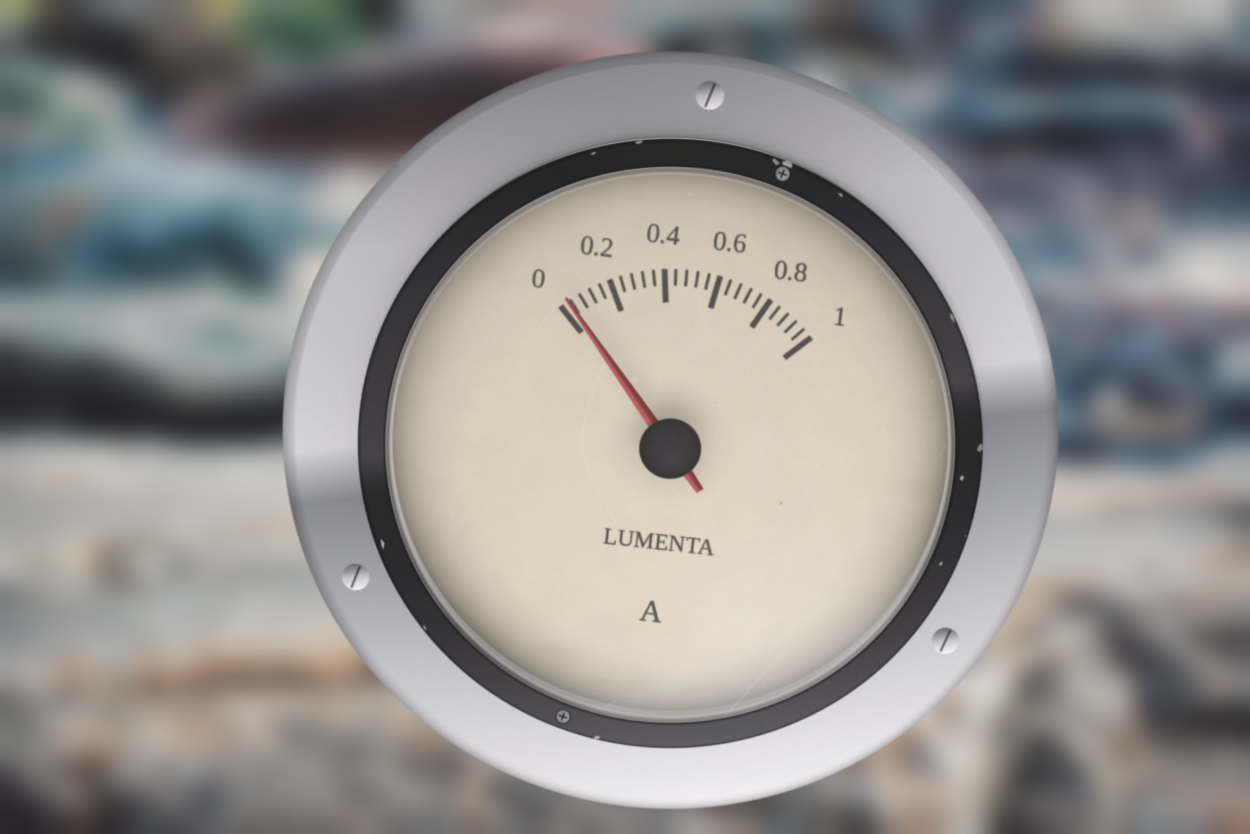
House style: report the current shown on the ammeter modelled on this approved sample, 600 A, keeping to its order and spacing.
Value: 0.04 A
